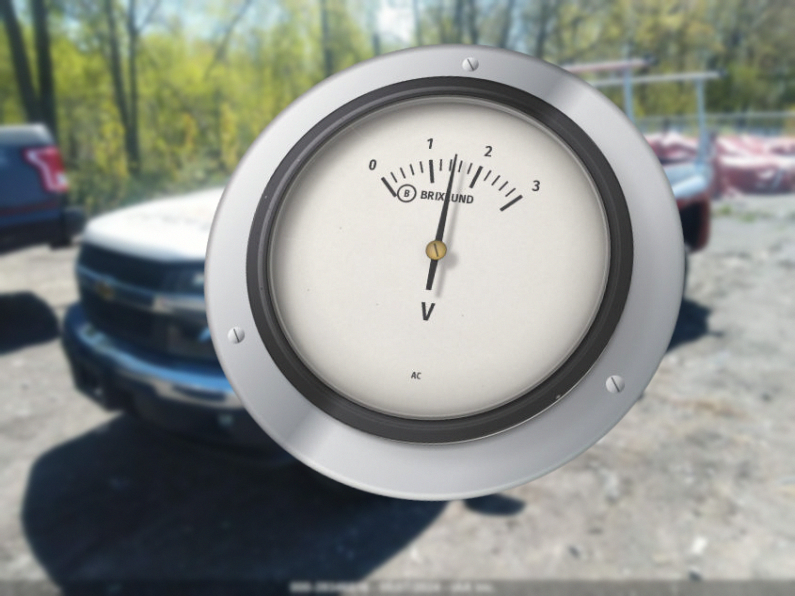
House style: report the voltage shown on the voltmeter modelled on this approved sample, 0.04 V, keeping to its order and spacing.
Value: 1.5 V
